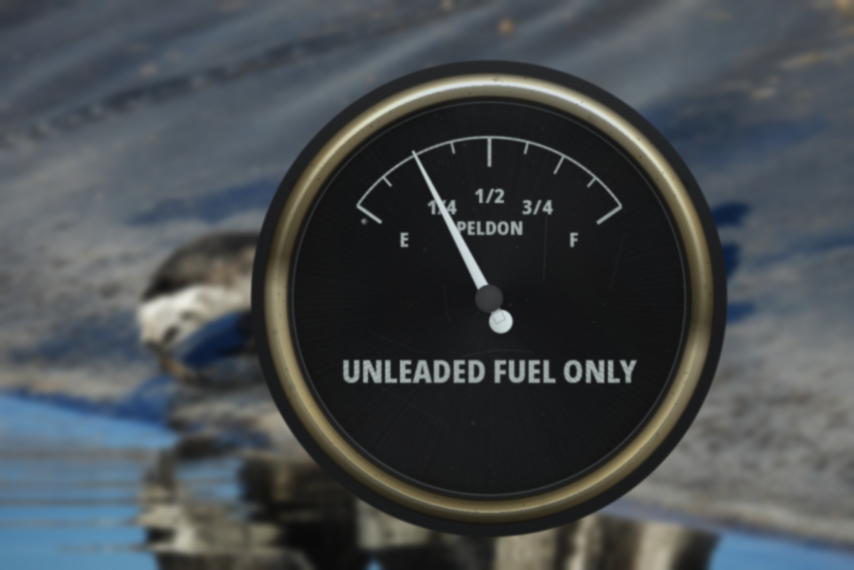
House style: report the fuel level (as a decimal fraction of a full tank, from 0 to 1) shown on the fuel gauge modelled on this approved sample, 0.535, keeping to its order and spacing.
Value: 0.25
